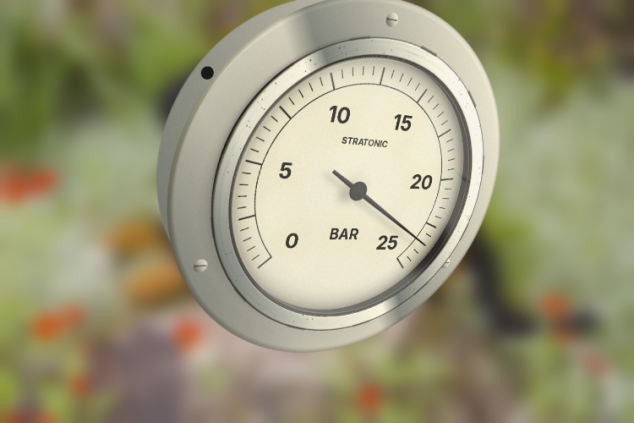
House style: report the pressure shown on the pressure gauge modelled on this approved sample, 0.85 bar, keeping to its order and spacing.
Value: 23.5 bar
